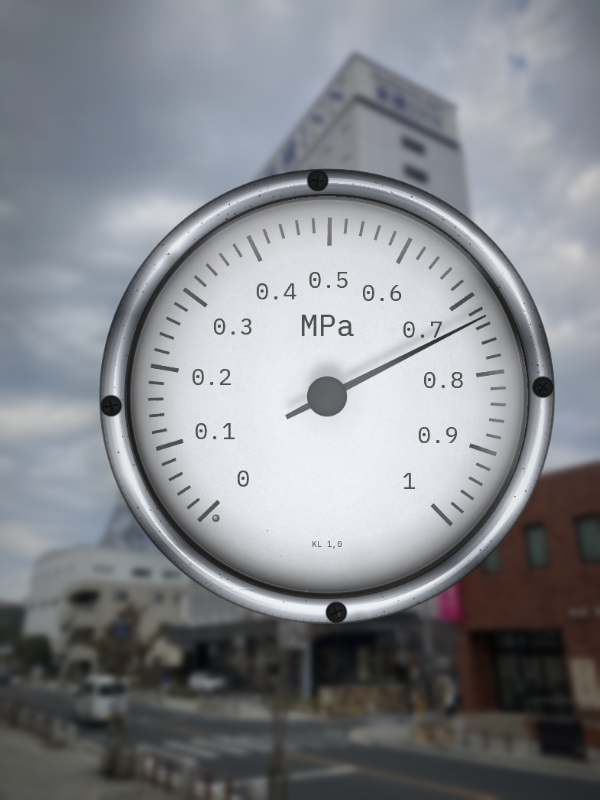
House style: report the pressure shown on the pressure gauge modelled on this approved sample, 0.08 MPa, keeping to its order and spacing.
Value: 0.73 MPa
